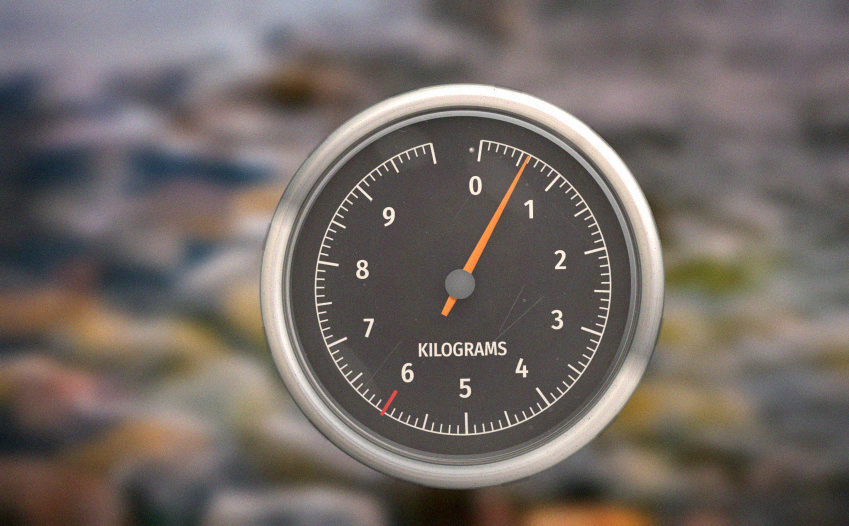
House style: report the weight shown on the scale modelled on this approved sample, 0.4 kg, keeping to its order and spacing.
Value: 0.6 kg
